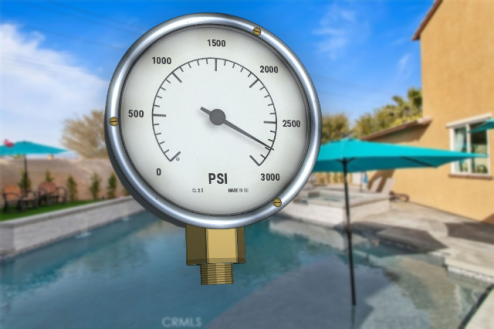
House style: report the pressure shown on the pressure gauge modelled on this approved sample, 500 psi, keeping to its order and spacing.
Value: 2800 psi
